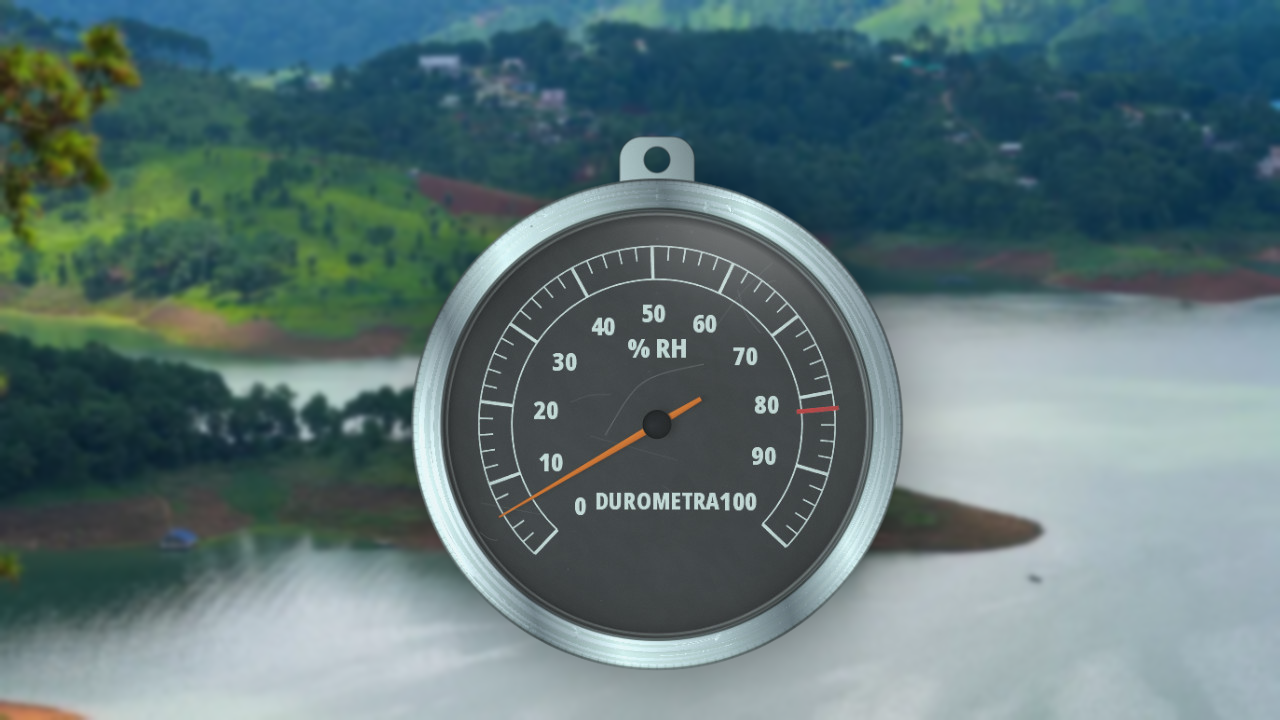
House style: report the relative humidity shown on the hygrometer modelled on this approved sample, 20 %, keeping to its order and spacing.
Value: 6 %
